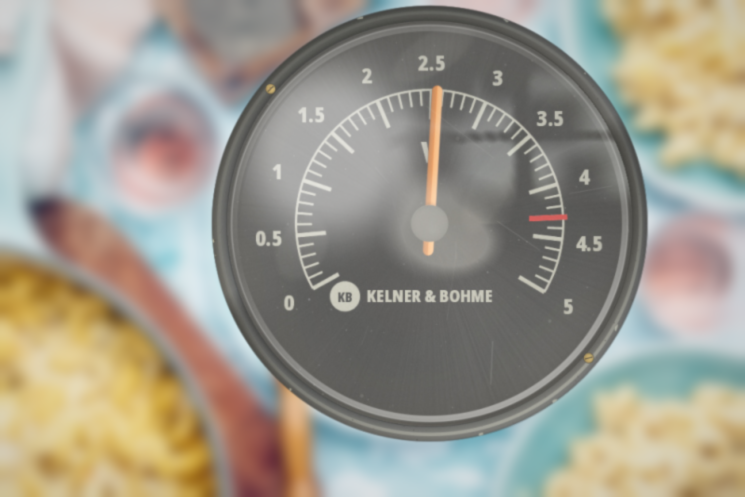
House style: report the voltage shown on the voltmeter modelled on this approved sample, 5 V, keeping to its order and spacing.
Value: 2.55 V
